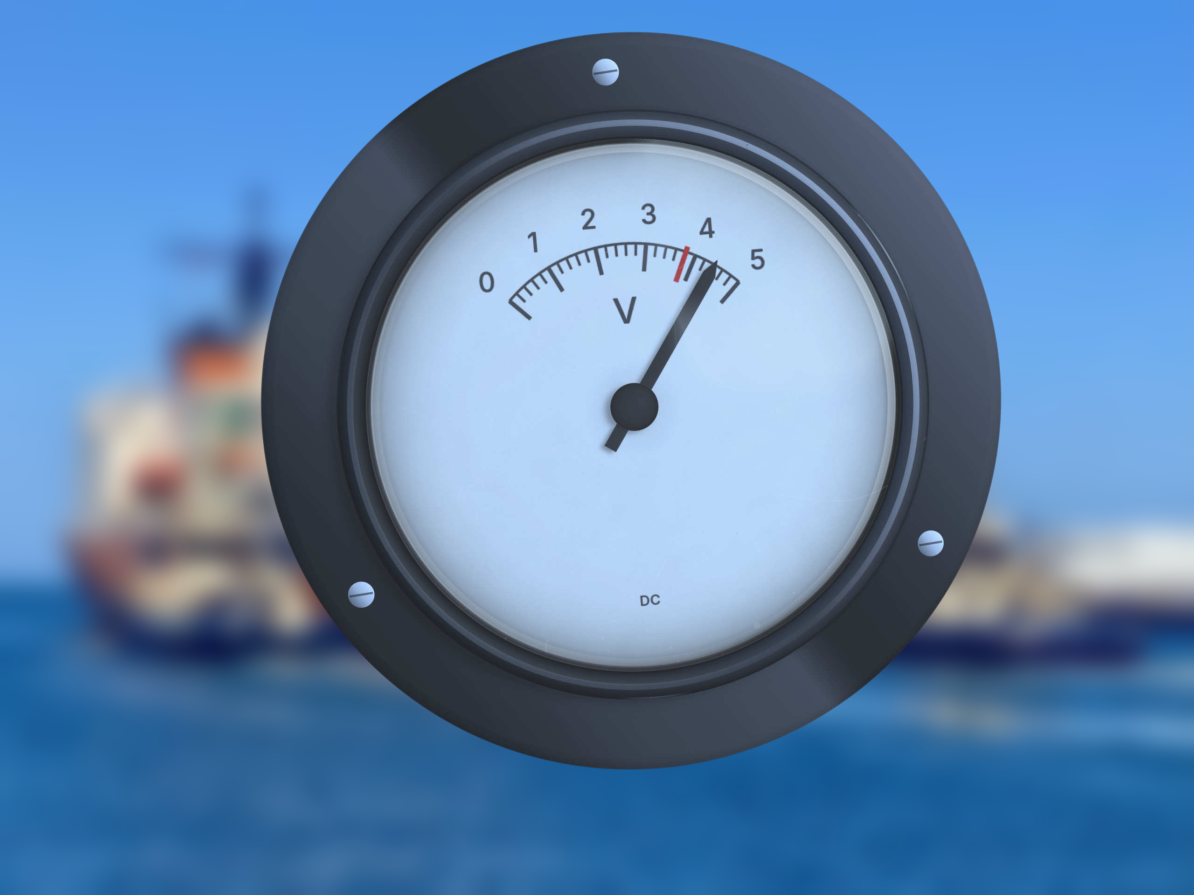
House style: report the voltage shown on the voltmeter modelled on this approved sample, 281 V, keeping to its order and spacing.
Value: 4.4 V
